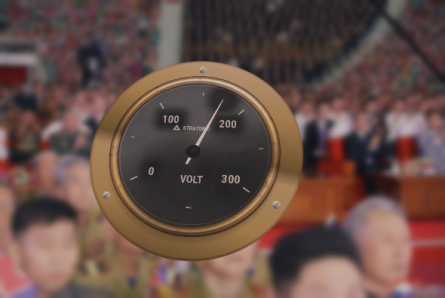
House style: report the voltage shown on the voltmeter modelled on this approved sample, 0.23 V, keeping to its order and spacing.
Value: 175 V
